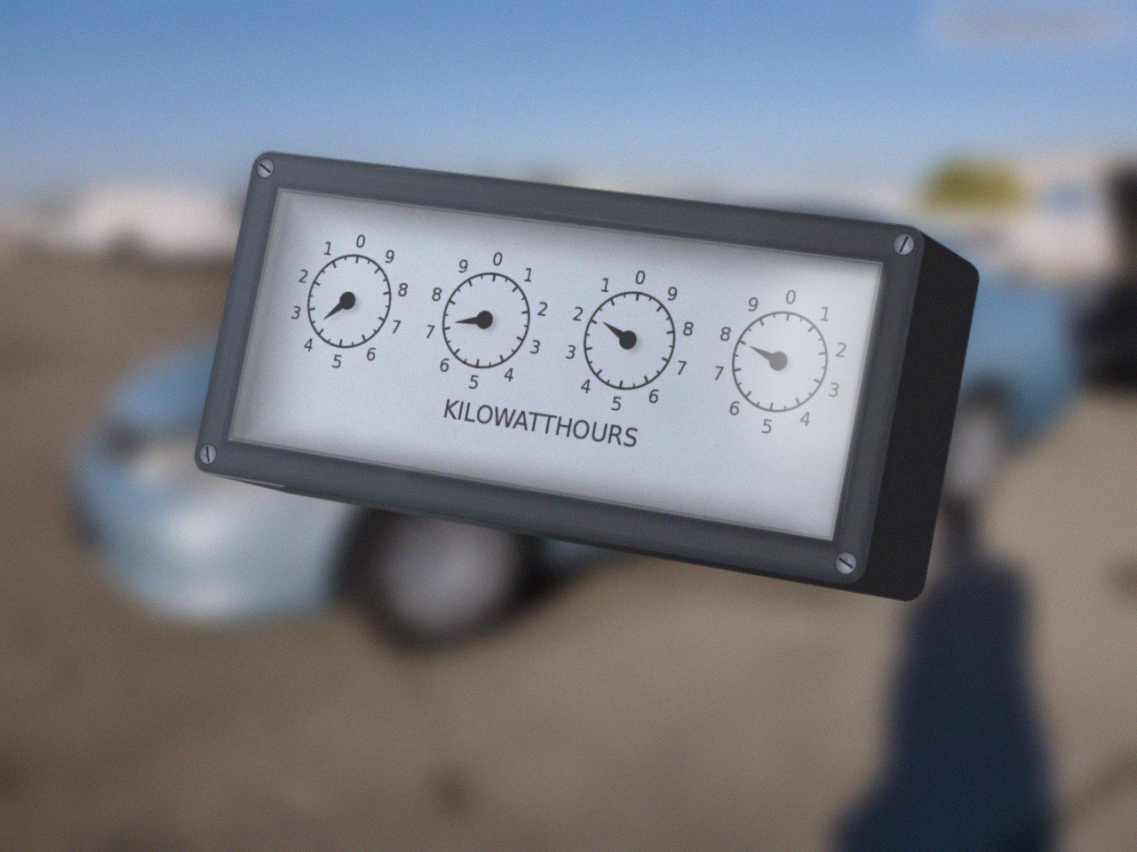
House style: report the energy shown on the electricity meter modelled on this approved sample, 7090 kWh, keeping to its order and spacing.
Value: 3718 kWh
